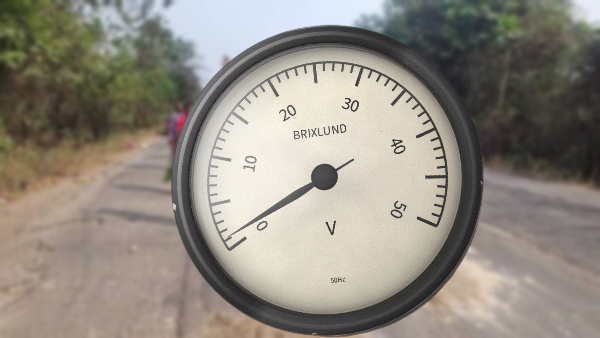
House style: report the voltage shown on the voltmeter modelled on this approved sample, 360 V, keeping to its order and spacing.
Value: 1 V
